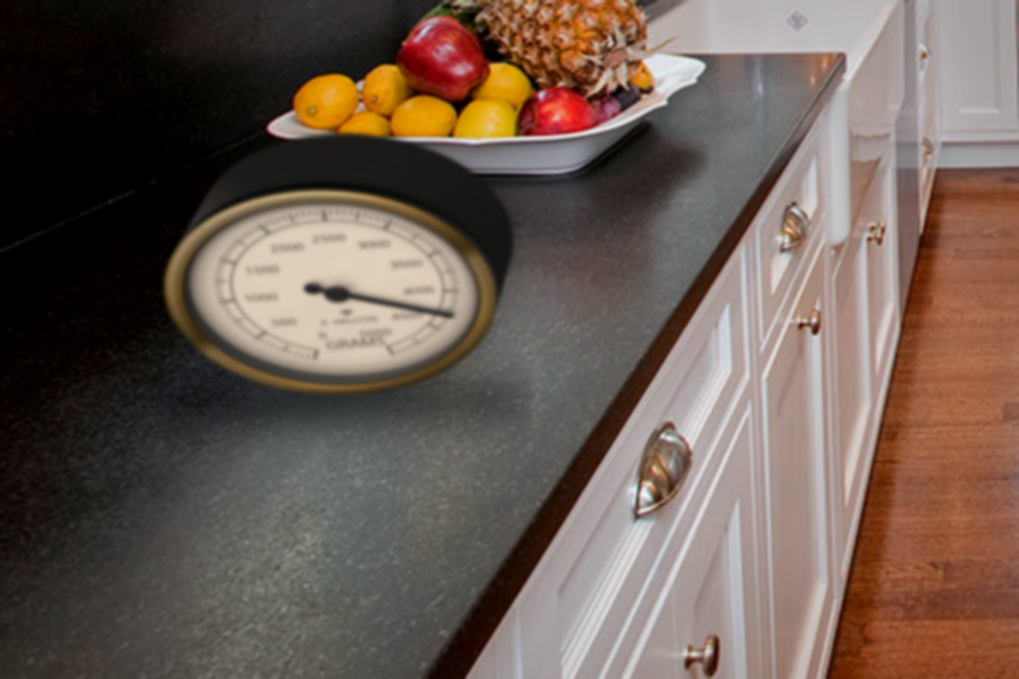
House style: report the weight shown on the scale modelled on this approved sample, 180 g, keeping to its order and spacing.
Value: 4250 g
